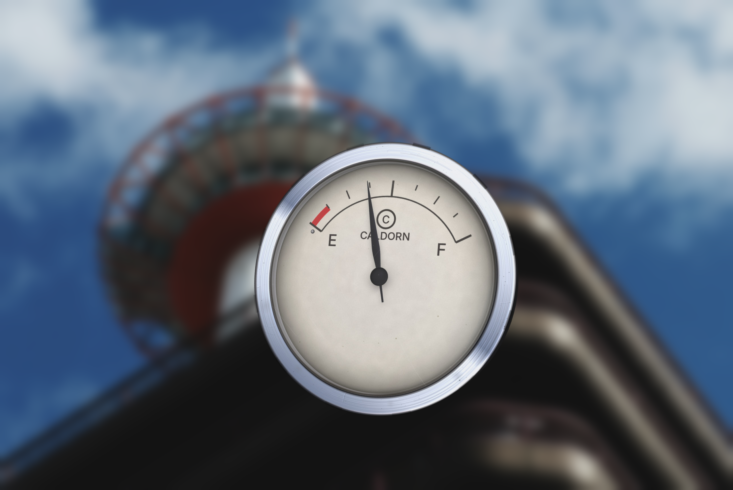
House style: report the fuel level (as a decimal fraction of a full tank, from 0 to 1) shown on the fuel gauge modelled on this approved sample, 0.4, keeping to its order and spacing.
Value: 0.375
